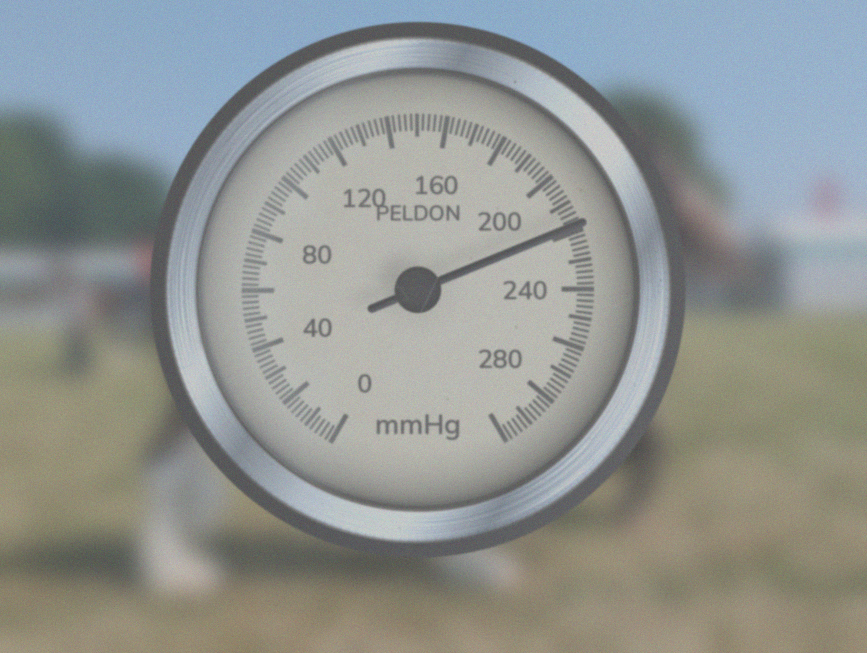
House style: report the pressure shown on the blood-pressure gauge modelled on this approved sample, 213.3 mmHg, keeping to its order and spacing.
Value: 218 mmHg
